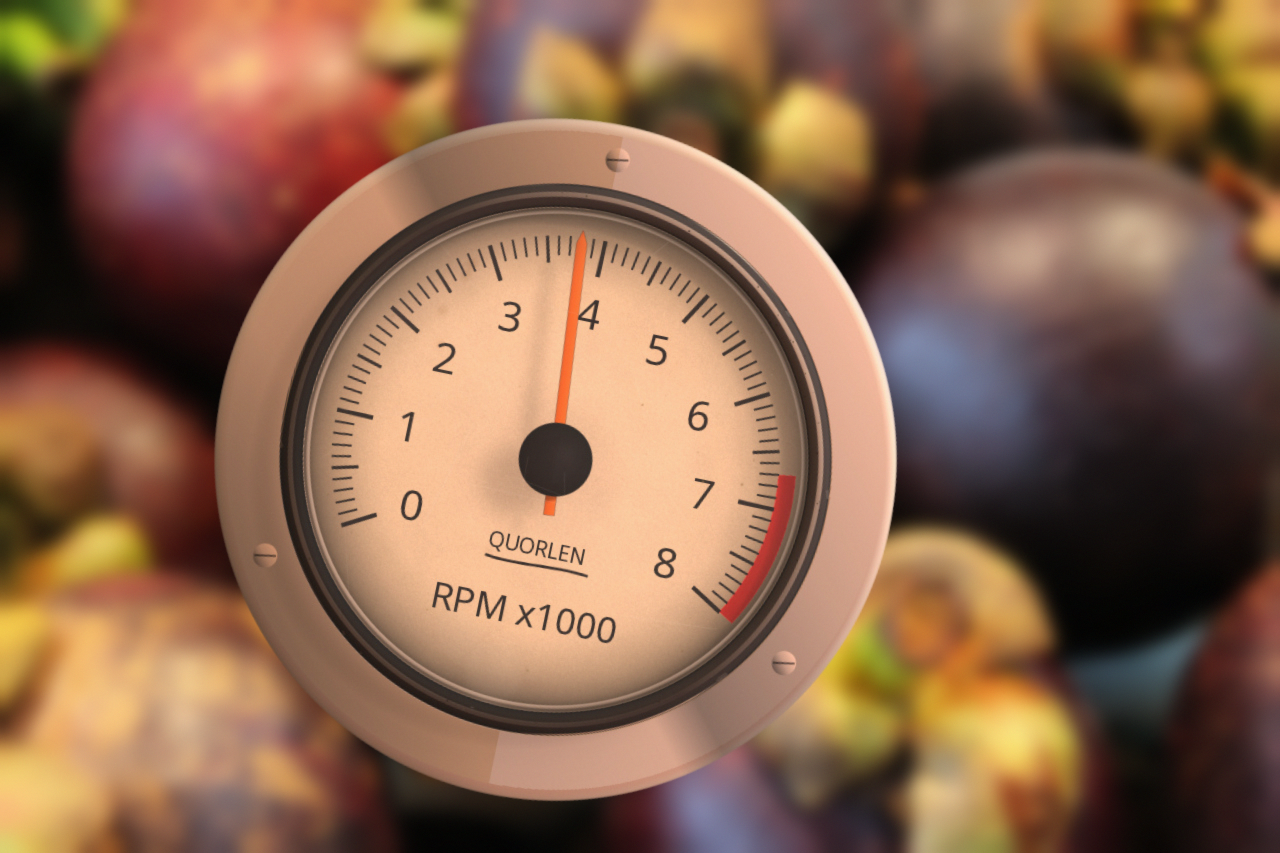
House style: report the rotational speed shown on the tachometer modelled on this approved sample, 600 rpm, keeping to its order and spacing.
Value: 3800 rpm
